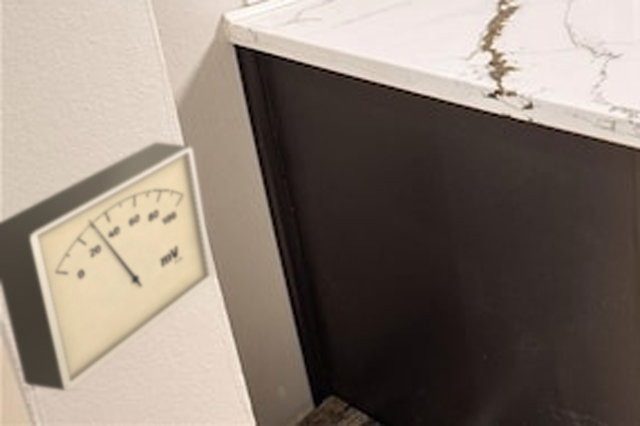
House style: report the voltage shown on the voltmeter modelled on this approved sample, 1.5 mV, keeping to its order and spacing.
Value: 30 mV
